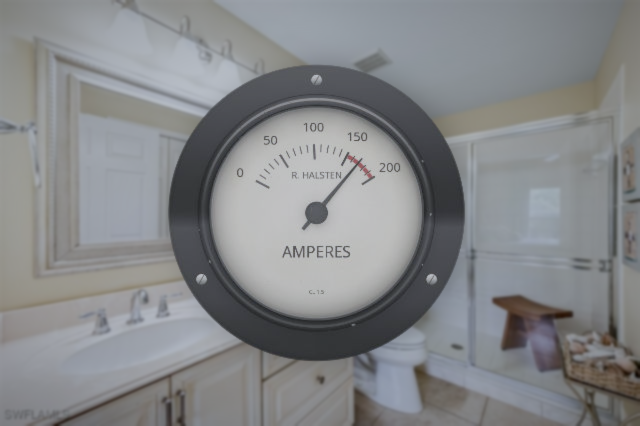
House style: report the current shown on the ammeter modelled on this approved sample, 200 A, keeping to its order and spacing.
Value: 170 A
